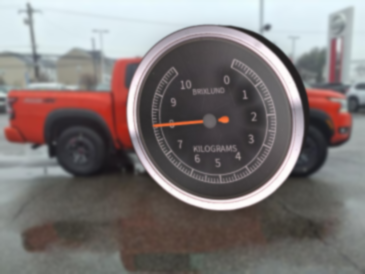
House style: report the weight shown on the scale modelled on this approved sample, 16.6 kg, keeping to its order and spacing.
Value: 8 kg
